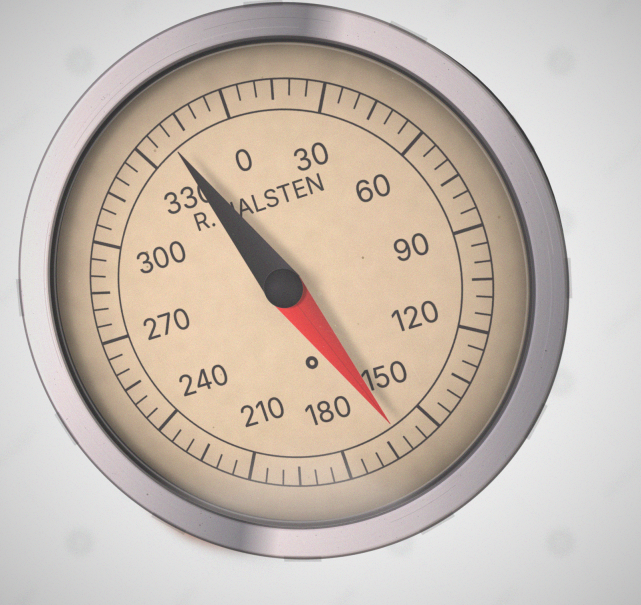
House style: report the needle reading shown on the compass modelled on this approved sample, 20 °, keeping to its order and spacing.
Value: 160 °
